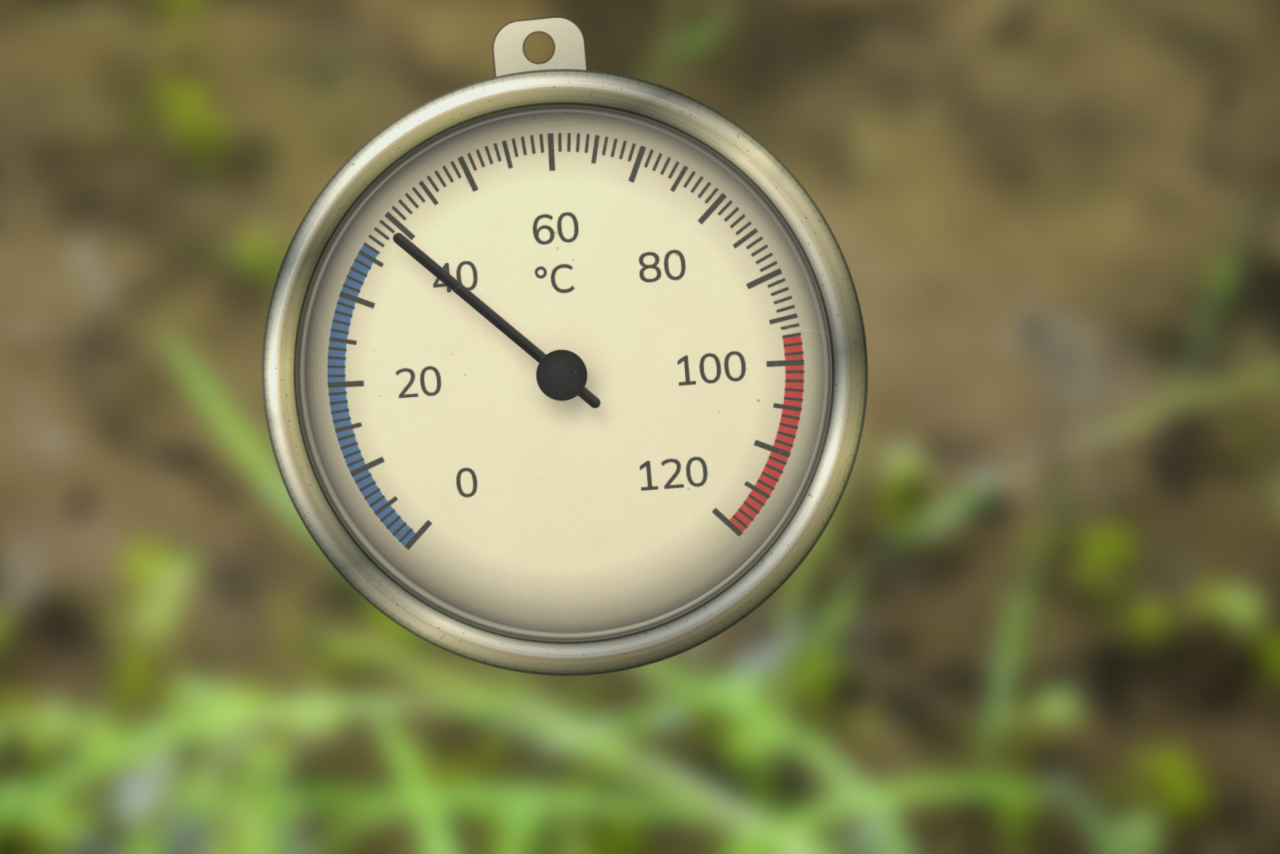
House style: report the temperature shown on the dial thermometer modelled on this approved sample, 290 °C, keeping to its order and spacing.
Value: 39 °C
